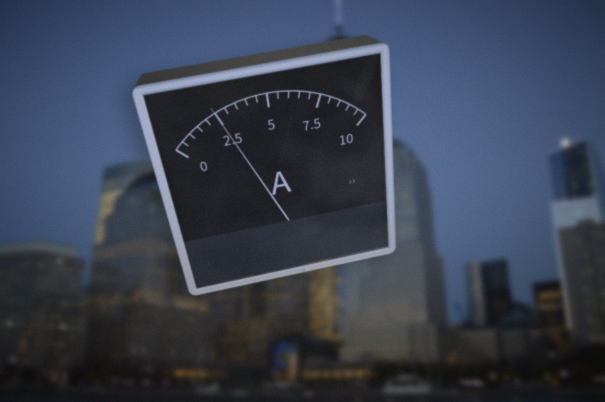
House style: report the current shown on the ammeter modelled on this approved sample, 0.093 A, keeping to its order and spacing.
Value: 2.5 A
